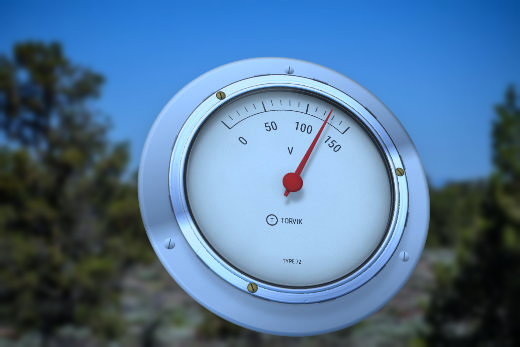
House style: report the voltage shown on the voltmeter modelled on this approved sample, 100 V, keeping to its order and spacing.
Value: 125 V
